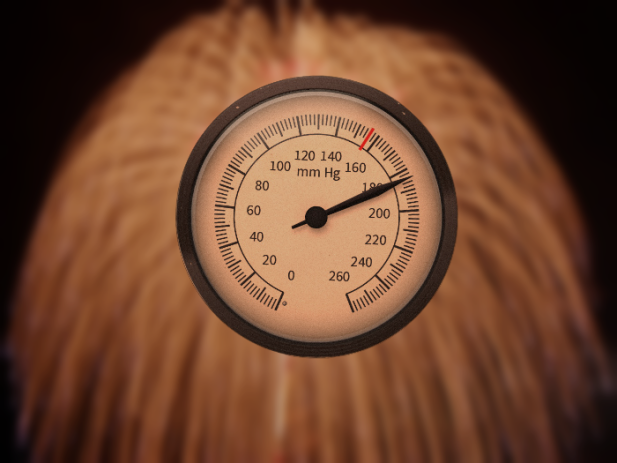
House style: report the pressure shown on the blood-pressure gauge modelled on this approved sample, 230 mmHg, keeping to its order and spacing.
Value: 184 mmHg
